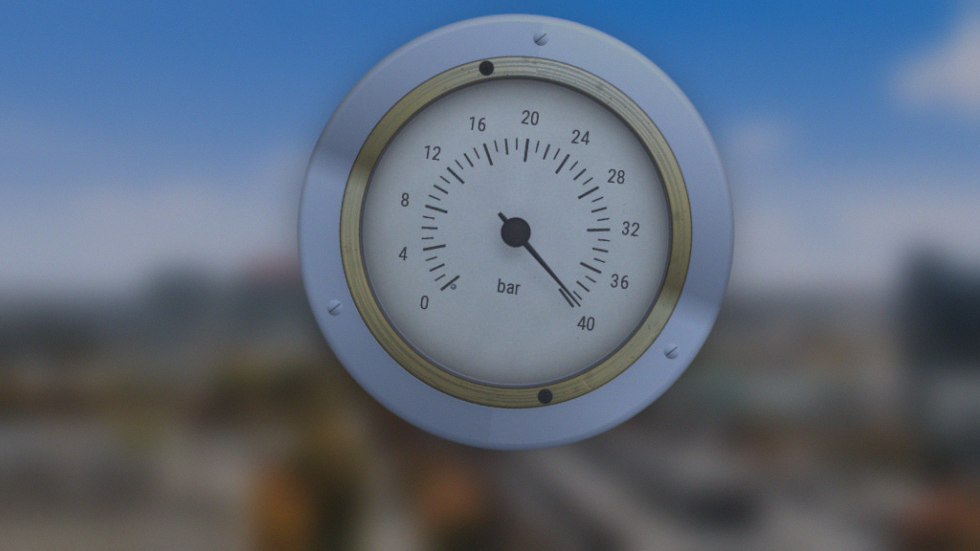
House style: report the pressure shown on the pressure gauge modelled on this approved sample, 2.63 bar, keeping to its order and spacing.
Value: 39.5 bar
